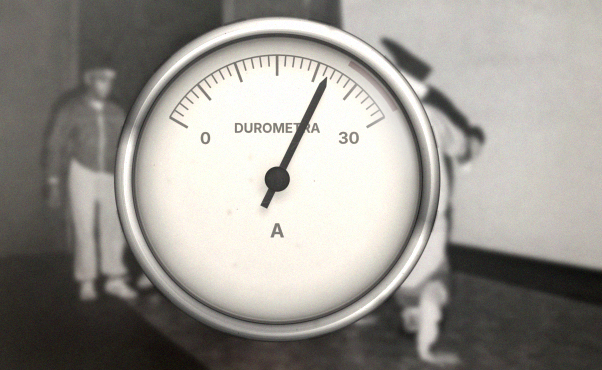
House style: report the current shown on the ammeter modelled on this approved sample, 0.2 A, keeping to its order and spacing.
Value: 21.5 A
